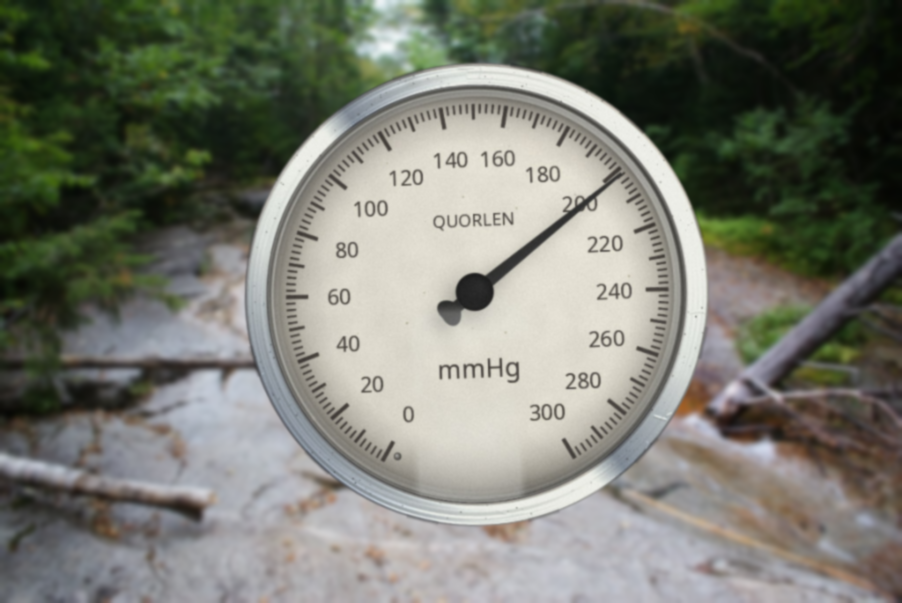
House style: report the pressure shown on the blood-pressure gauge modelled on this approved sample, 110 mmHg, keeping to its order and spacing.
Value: 202 mmHg
